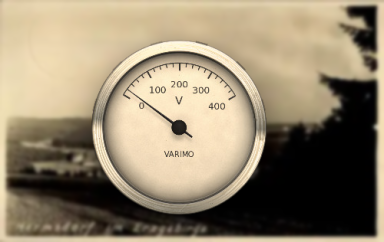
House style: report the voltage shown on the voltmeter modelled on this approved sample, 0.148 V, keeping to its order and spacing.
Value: 20 V
